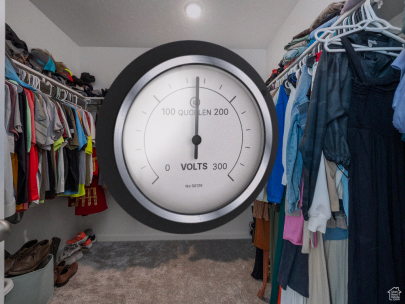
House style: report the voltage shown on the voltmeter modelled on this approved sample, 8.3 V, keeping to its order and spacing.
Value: 150 V
